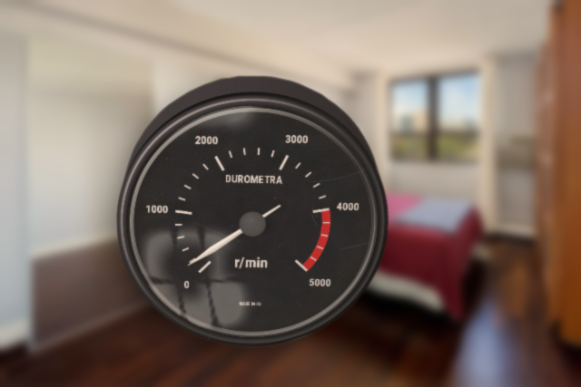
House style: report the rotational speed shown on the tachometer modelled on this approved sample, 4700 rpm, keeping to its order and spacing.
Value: 200 rpm
